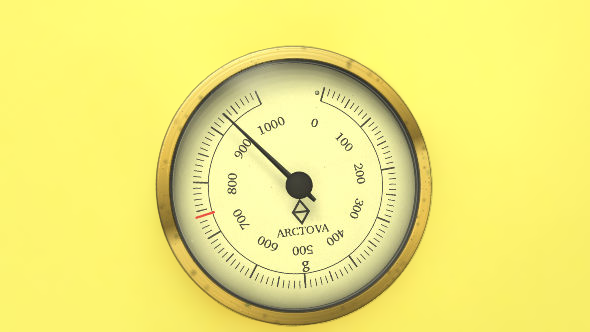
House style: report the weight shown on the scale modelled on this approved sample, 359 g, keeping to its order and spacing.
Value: 930 g
